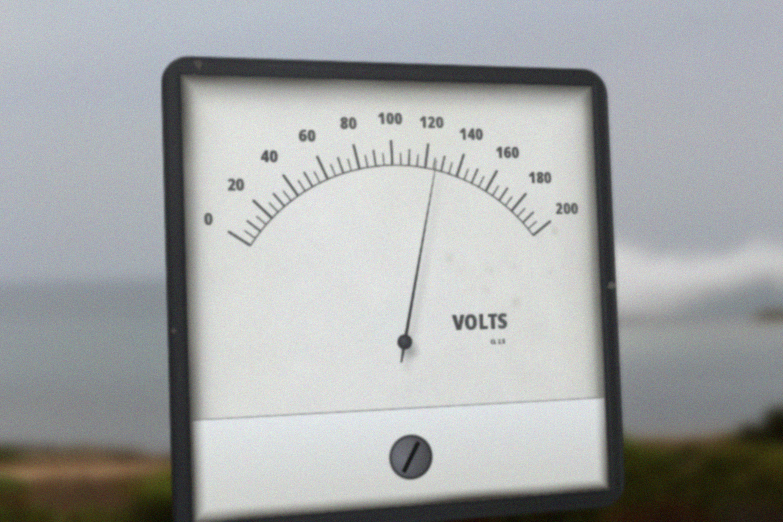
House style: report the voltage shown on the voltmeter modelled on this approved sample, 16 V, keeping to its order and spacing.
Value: 125 V
